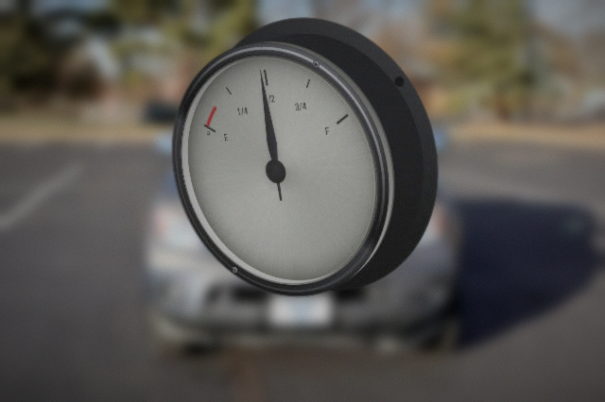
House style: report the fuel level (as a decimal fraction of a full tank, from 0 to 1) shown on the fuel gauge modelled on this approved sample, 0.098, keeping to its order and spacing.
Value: 0.5
